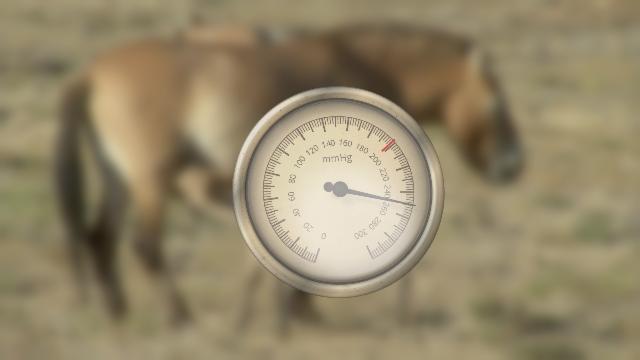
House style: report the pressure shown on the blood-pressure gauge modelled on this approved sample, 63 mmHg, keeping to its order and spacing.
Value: 250 mmHg
